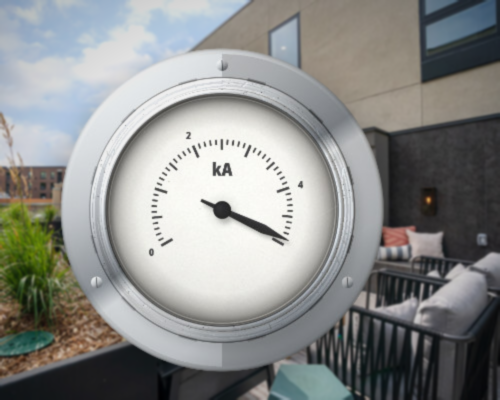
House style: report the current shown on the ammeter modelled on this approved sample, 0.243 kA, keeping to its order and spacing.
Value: 4.9 kA
